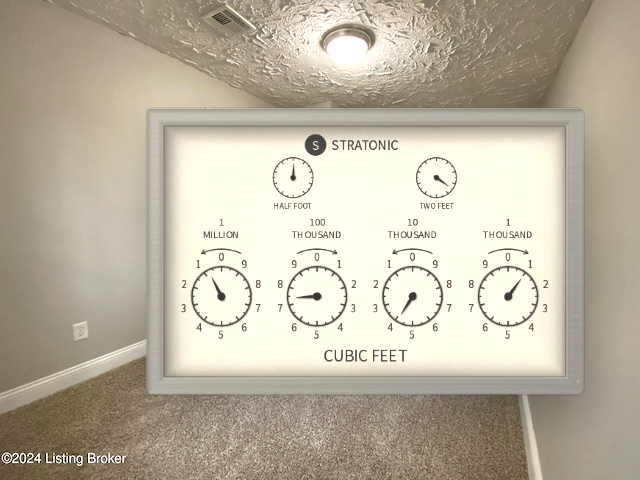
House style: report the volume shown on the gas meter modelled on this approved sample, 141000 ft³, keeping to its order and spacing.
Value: 74100 ft³
